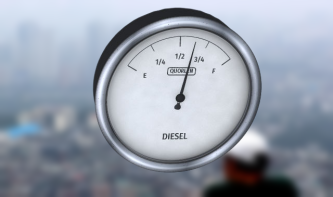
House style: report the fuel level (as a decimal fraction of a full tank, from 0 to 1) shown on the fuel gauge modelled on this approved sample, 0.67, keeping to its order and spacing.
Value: 0.625
